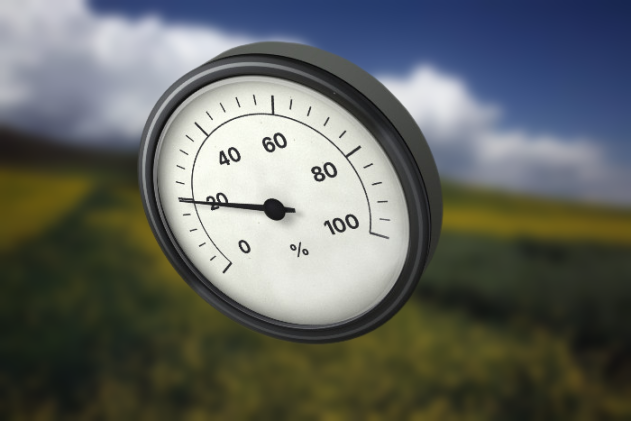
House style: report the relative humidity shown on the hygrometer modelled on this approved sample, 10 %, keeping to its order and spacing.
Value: 20 %
